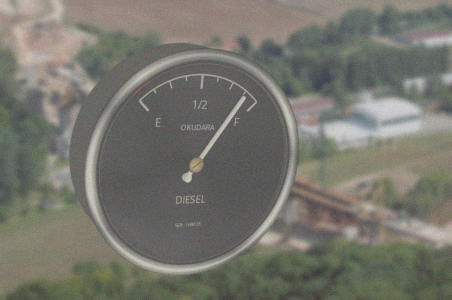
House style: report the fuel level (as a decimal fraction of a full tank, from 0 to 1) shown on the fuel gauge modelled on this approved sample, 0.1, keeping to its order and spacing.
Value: 0.875
